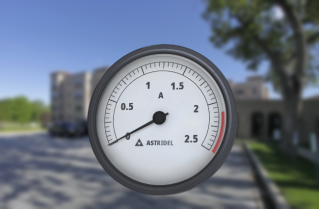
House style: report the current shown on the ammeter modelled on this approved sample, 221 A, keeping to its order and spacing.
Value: 0 A
